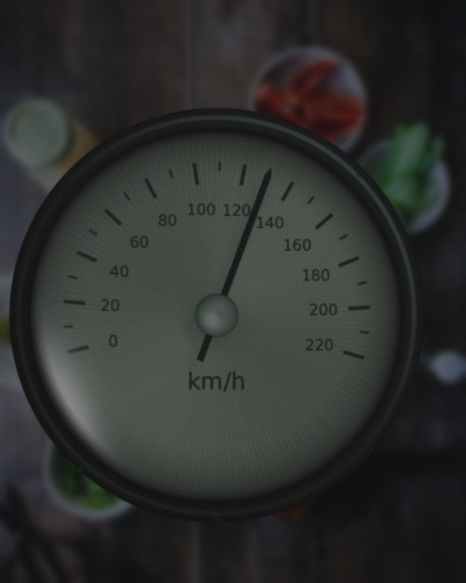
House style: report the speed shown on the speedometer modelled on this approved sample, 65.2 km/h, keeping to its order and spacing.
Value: 130 km/h
